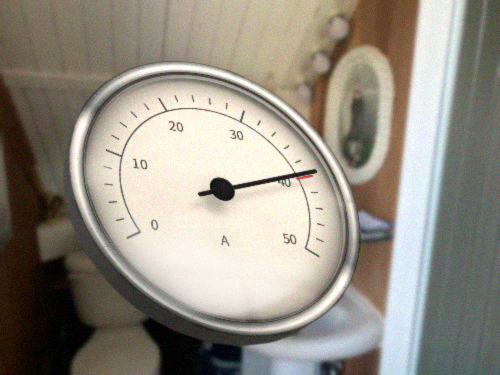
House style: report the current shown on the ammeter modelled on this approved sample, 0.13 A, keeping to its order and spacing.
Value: 40 A
